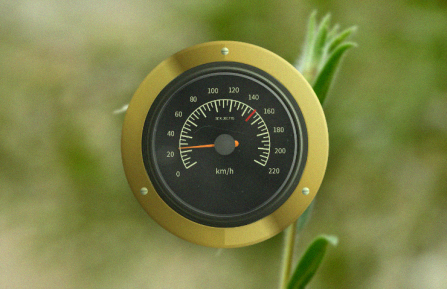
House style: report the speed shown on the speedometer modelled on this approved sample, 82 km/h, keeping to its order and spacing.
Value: 25 km/h
